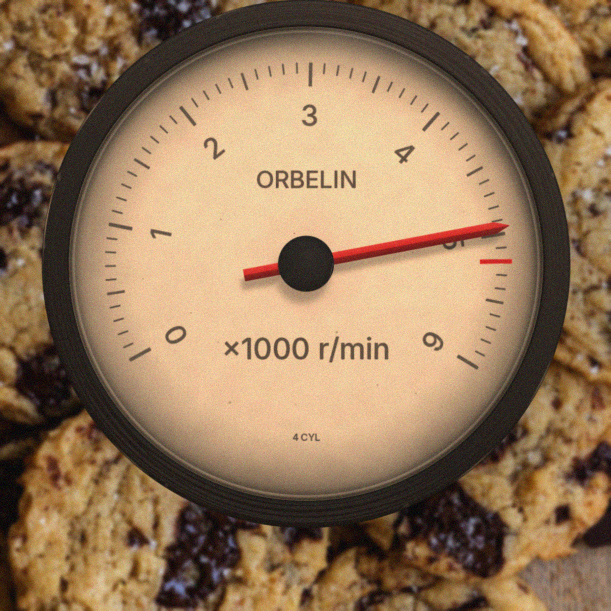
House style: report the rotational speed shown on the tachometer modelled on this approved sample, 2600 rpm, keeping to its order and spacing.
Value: 4950 rpm
